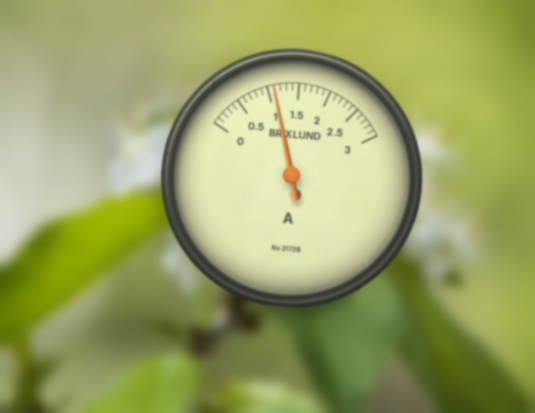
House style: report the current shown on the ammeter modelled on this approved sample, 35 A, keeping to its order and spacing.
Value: 1.1 A
